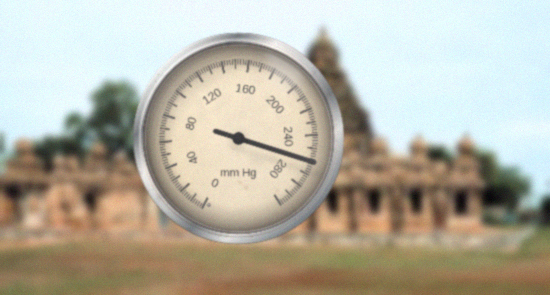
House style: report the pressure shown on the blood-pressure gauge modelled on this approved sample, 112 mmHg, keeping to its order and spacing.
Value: 260 mmHg
